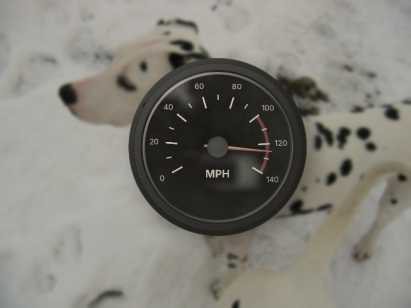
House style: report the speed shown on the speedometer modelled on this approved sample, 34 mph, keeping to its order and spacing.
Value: 125 mph
